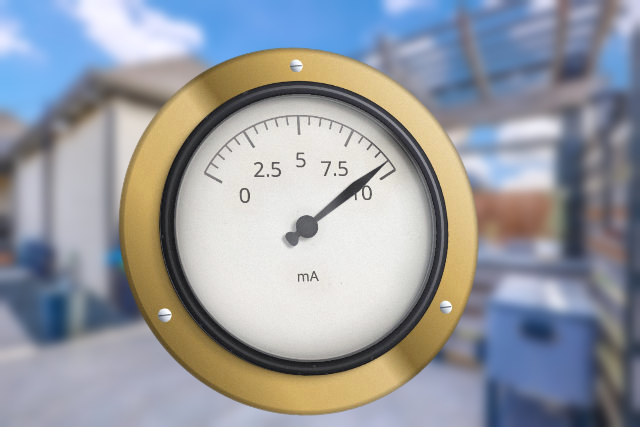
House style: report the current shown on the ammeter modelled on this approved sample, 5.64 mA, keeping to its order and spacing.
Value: 9.5 mA
